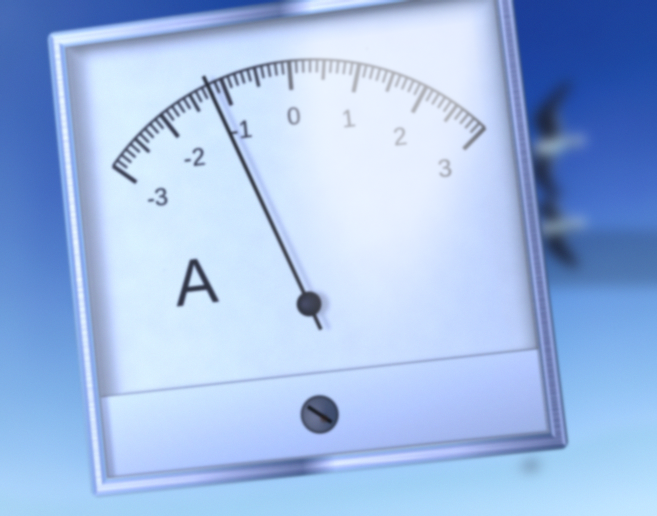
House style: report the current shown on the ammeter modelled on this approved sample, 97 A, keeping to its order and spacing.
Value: -1.2 A
